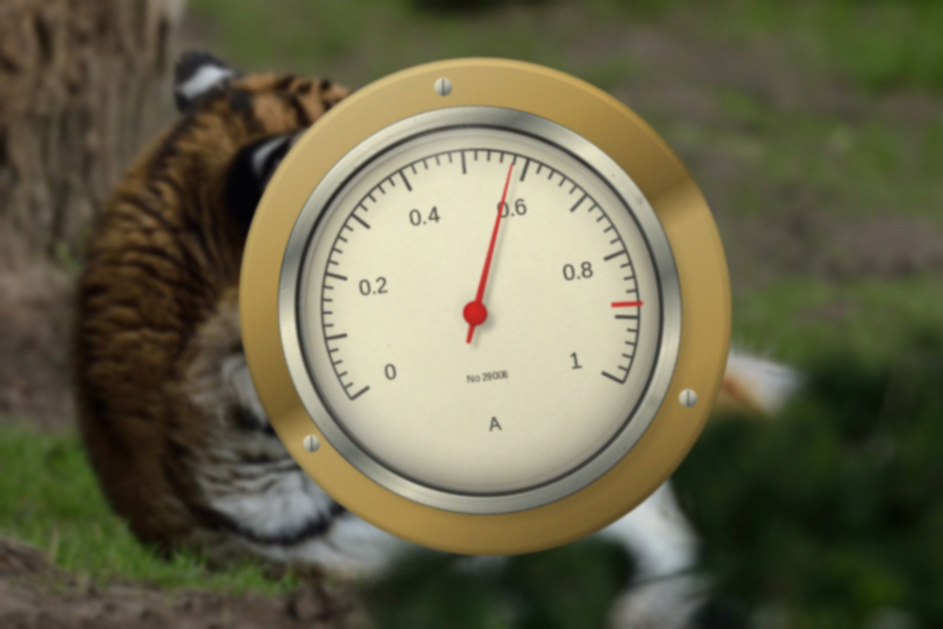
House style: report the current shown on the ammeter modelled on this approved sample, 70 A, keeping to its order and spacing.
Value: 0.58 A
